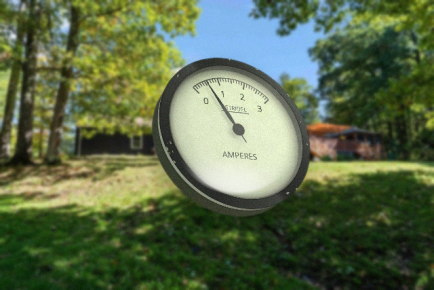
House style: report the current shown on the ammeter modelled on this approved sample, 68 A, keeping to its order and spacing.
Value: 0.5 A
